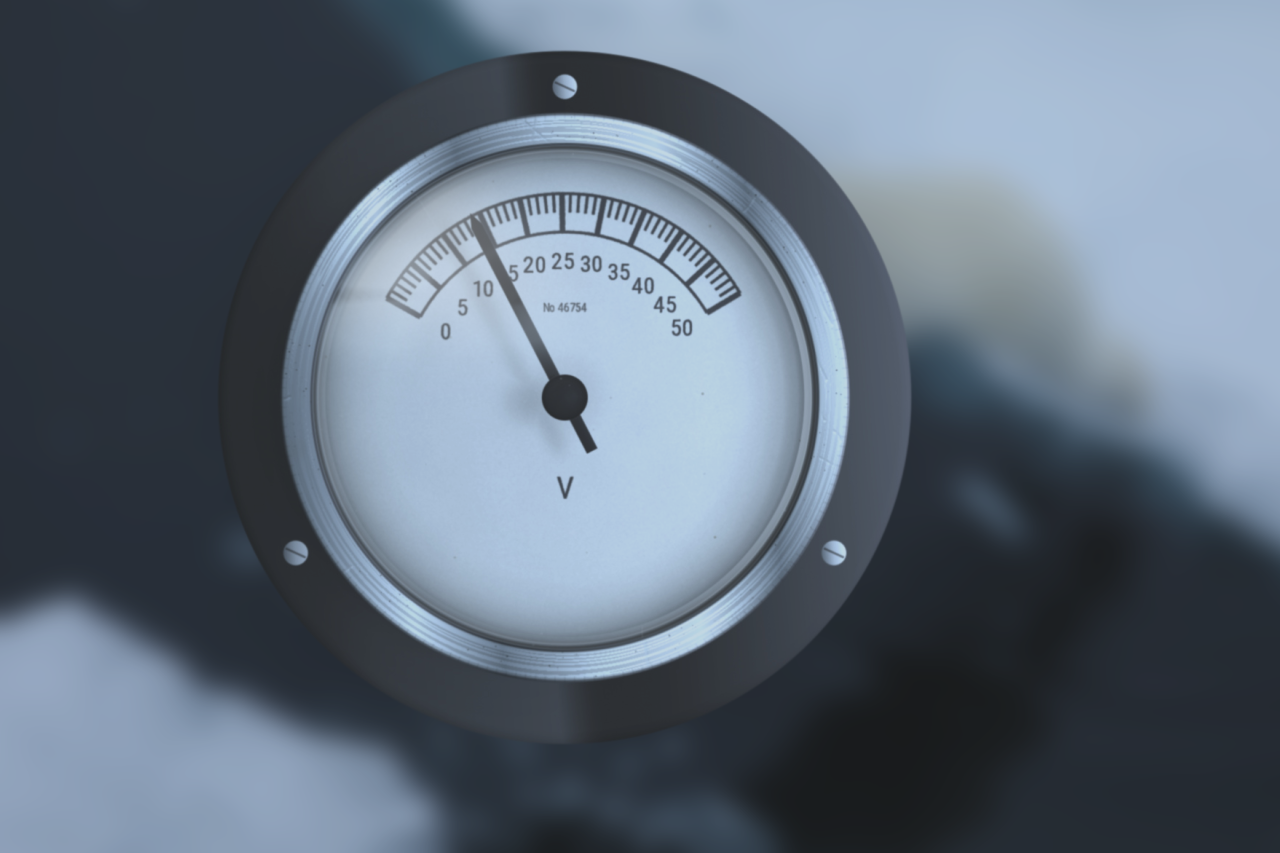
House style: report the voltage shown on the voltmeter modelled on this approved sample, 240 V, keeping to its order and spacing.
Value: 14 V
